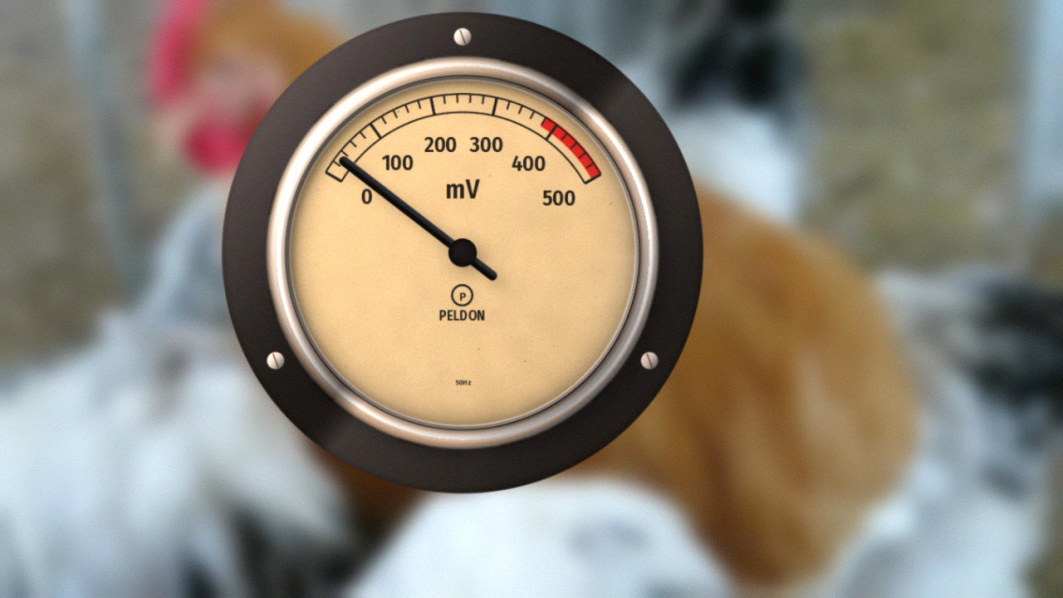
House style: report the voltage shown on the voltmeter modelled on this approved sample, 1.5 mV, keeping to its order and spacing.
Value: 30 mV
